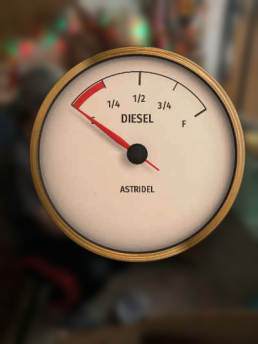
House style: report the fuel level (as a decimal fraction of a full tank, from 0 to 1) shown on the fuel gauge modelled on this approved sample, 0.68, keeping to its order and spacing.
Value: 0
